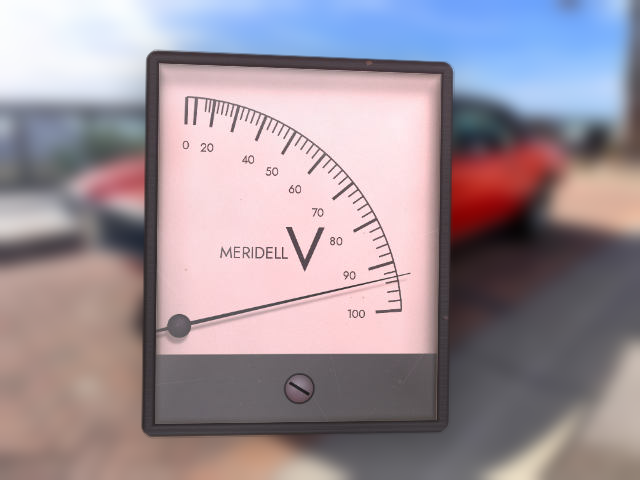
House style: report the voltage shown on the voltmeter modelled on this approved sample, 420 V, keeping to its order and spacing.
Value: 93 V
